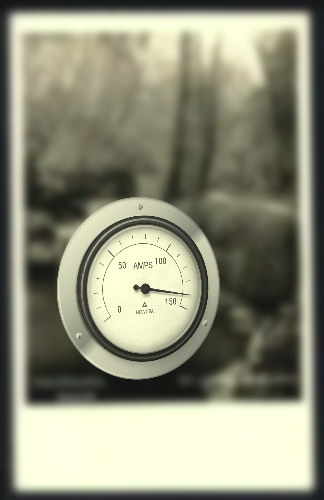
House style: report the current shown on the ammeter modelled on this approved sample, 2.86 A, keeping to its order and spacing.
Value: 140 A
